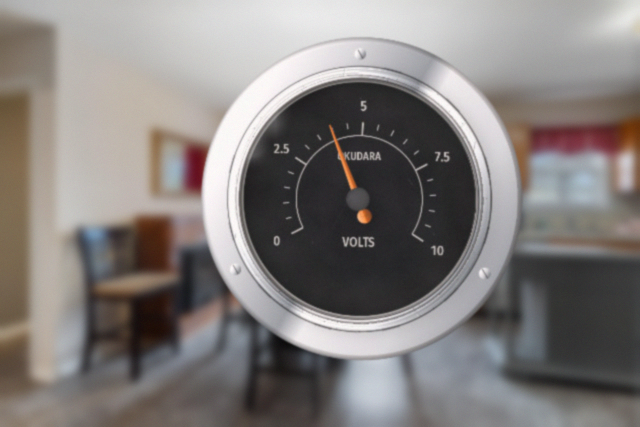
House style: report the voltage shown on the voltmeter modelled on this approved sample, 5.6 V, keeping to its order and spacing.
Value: 4 V
